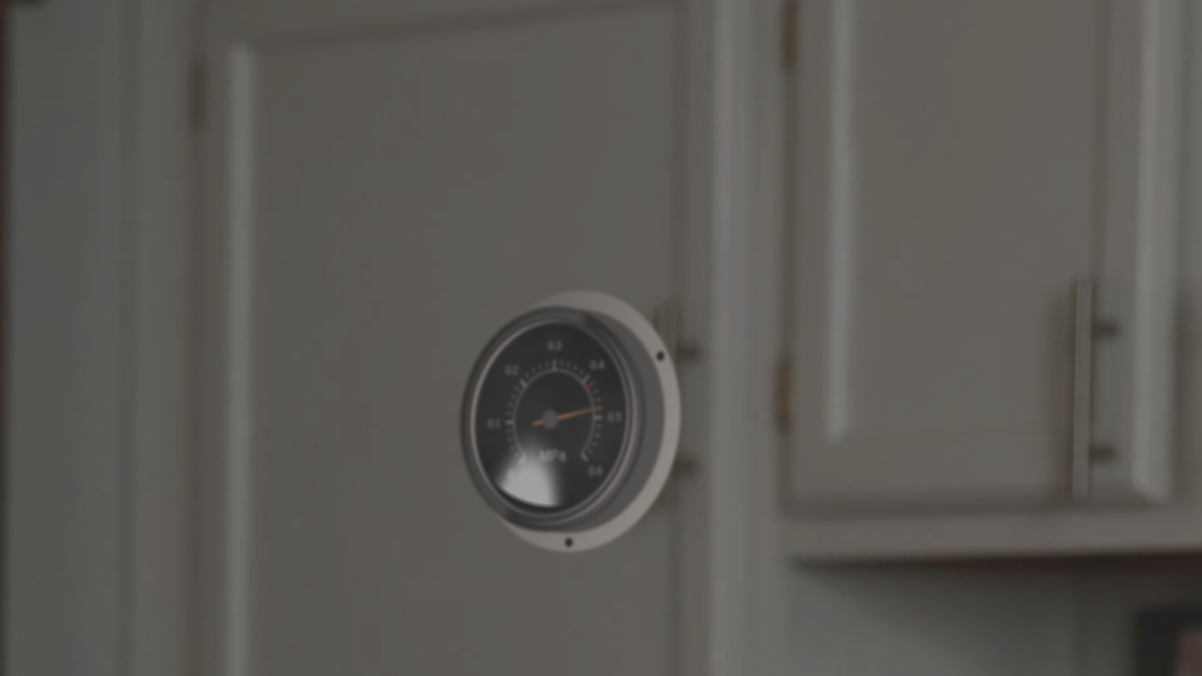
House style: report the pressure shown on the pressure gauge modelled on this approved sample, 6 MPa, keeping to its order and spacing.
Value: 0.48 MPa
